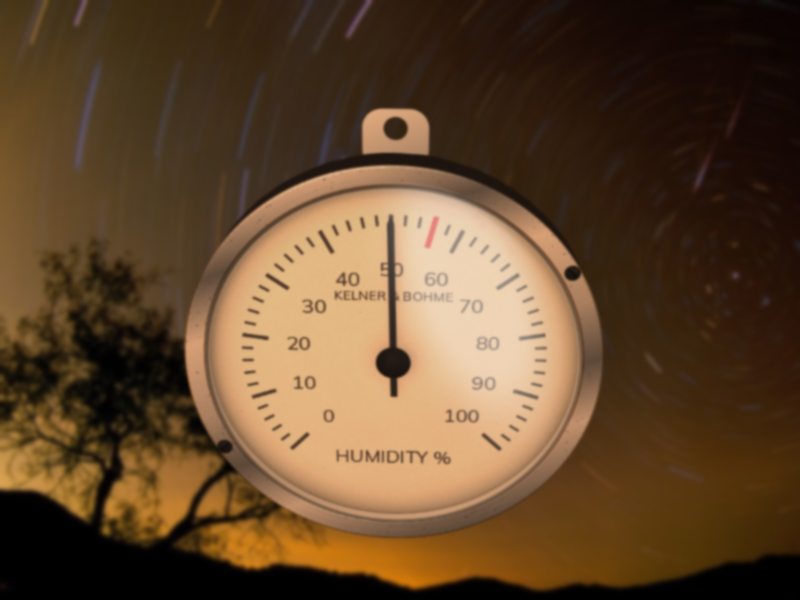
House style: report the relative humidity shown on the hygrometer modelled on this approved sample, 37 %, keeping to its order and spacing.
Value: 50 %
